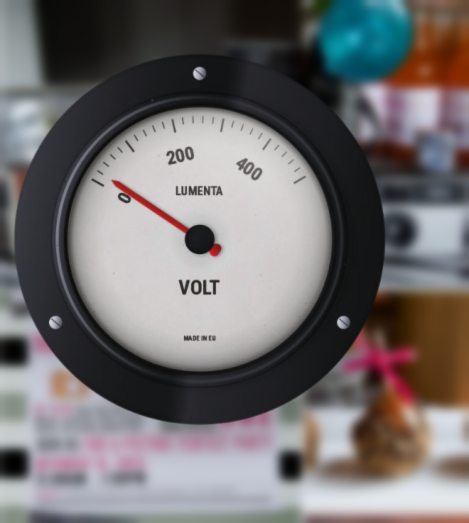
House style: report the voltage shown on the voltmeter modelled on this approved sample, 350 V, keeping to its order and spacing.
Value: 20 V
